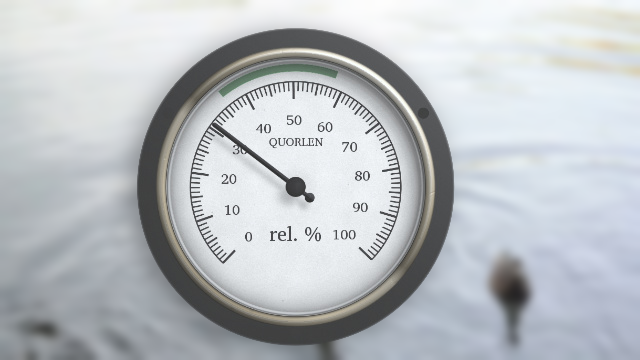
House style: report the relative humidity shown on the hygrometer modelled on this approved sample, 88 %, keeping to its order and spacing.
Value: 31 %
